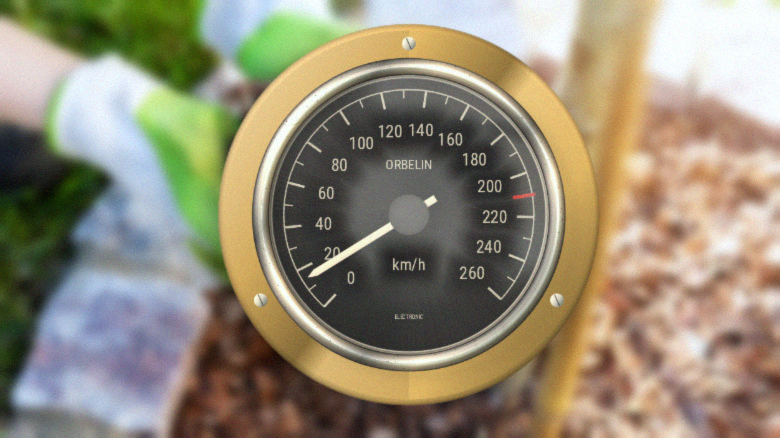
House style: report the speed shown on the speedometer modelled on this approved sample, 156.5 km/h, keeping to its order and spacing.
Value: 15 km/h
